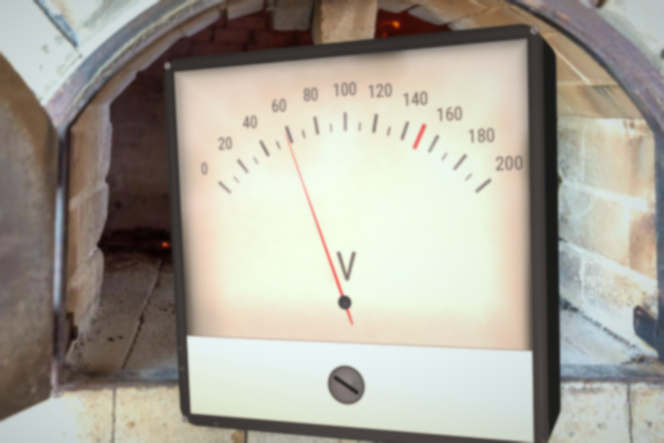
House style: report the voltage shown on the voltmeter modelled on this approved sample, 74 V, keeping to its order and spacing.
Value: 60 V
